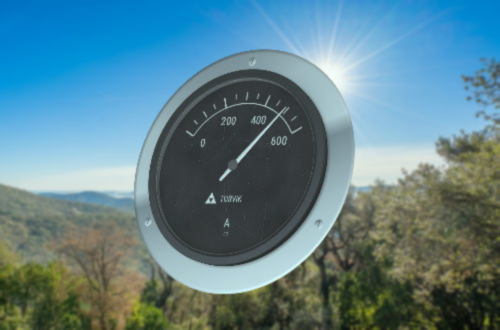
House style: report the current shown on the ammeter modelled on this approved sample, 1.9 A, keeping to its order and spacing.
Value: 500 A
